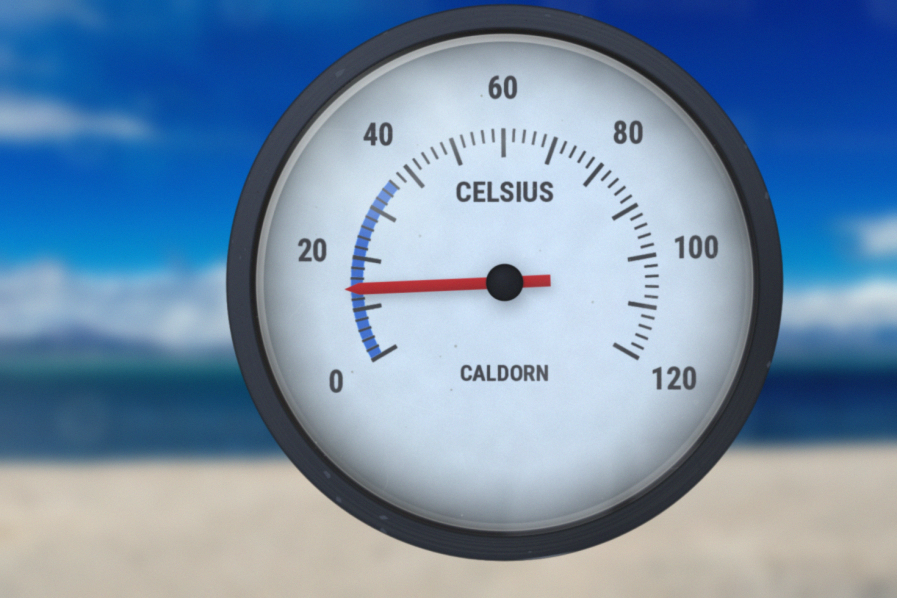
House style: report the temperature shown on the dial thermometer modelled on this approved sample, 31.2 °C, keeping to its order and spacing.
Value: 14 °C
